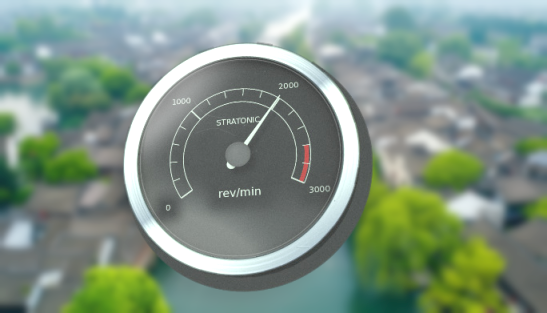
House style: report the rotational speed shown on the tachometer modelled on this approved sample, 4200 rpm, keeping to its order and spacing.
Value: 2000 rpm
